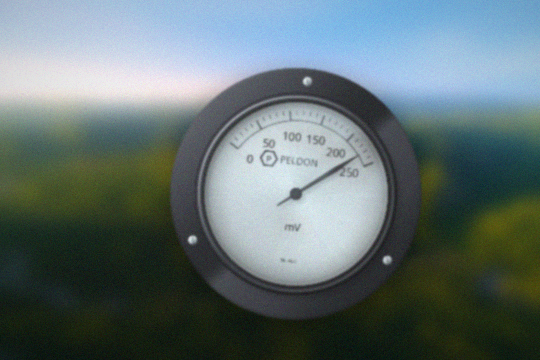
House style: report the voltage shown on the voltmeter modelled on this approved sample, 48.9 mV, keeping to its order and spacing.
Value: 230 mV
